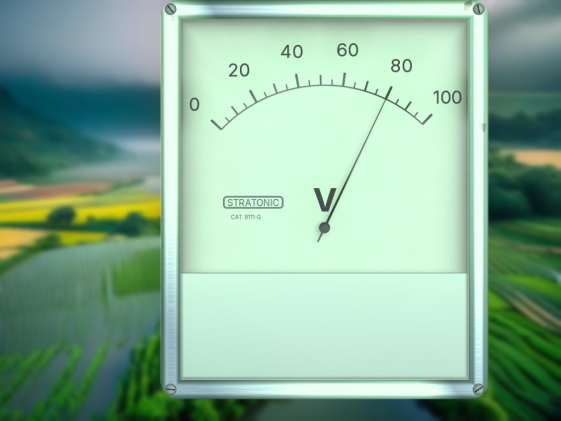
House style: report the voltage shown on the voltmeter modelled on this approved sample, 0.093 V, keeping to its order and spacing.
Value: 80 V
